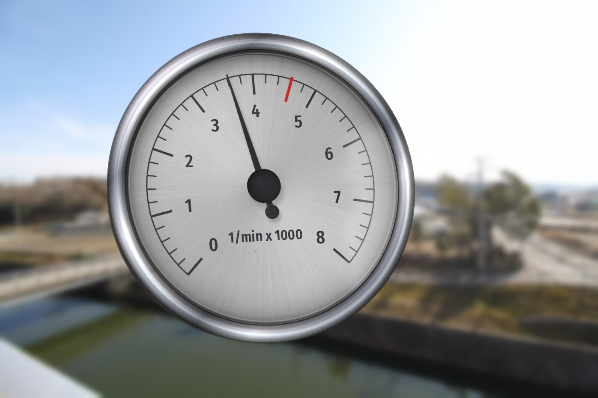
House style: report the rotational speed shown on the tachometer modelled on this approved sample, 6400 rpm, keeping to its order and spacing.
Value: 3600 rpm
